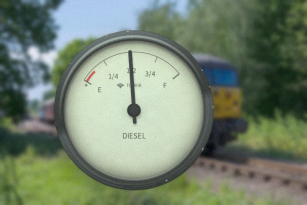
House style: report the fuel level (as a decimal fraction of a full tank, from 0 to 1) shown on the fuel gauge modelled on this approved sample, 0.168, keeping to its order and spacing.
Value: 0.5
